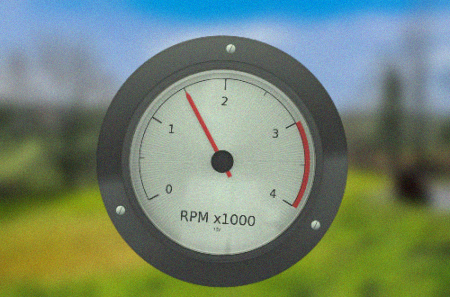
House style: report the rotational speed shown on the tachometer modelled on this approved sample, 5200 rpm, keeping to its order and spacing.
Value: 1500 rpm
